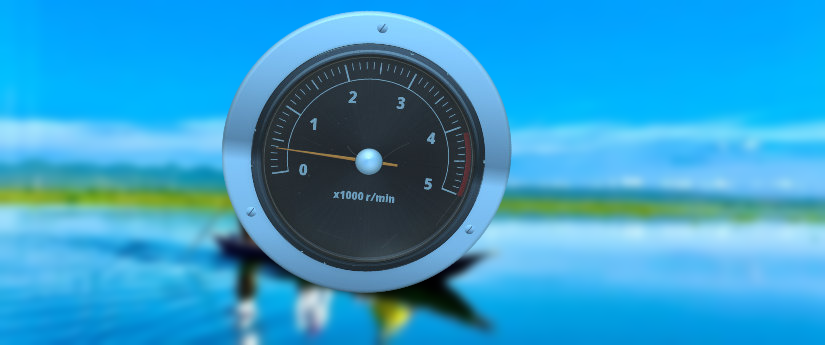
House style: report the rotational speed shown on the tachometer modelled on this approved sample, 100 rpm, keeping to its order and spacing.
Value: 400 rpm
